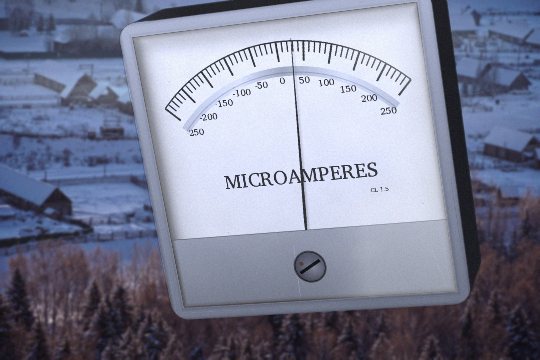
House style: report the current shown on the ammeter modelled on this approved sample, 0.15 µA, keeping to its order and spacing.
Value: 30 µA
